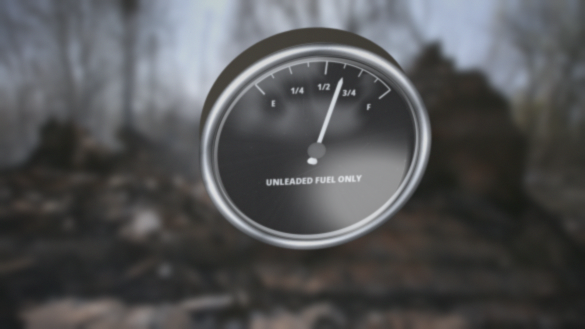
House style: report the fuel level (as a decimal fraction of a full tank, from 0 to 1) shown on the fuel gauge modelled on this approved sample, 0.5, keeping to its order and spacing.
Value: 0.625
